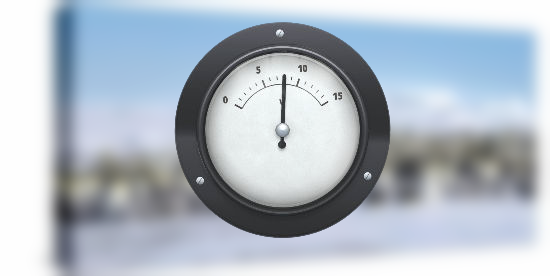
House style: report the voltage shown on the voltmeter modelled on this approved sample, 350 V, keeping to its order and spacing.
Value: 8 V
